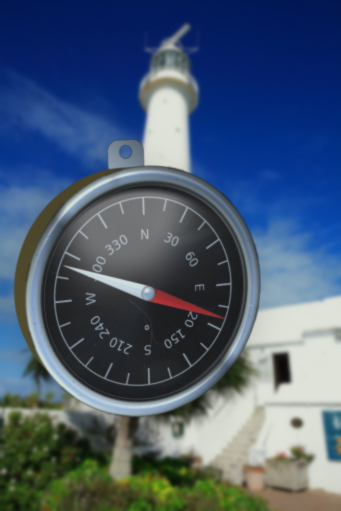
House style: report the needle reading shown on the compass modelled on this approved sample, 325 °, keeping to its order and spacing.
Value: 112.5 °
